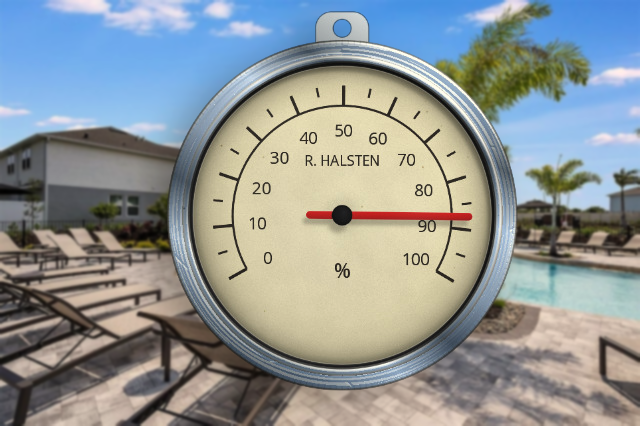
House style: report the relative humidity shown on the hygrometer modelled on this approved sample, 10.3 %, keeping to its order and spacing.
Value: 87.5 %
